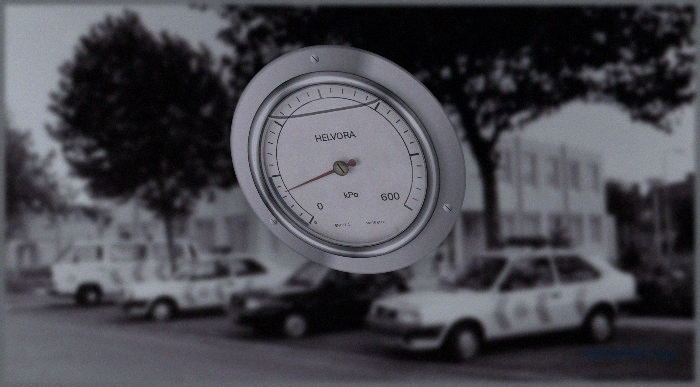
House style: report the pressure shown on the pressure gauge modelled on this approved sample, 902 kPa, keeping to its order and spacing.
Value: 70 kPa
